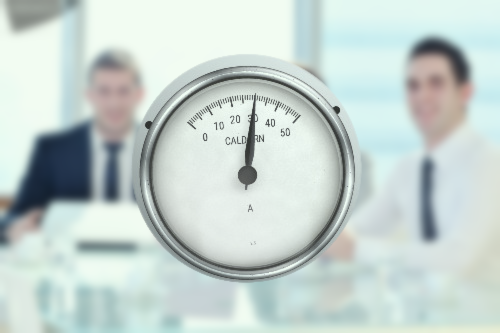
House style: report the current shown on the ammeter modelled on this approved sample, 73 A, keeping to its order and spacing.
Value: 30 A
